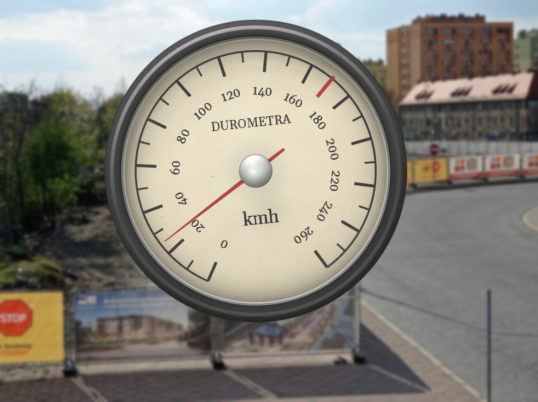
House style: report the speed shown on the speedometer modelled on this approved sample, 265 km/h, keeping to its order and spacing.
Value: 25 km/h
